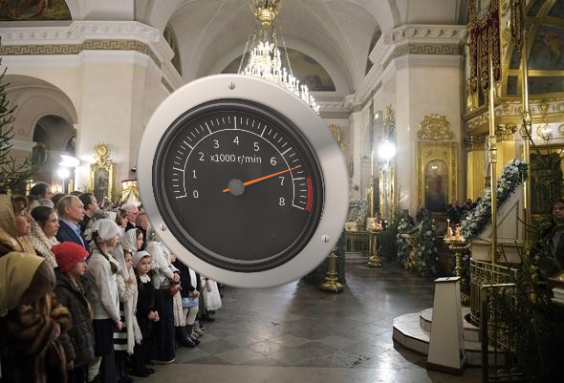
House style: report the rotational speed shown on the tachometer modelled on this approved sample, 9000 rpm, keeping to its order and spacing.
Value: 6600 rpm
